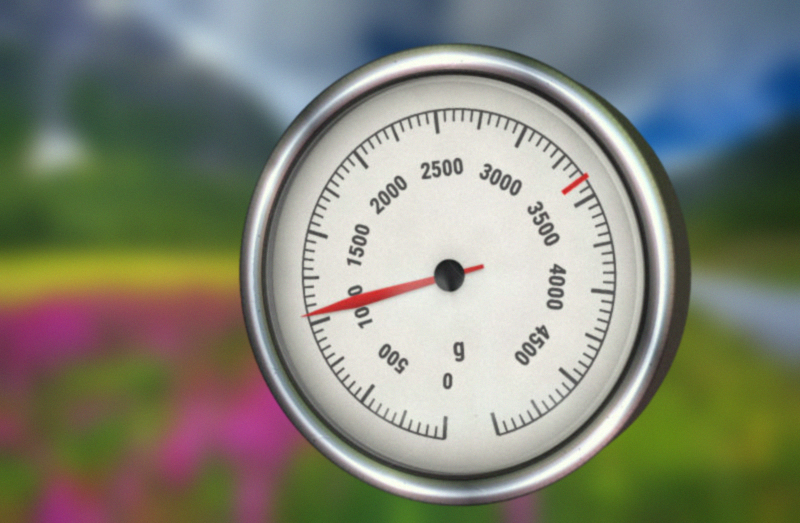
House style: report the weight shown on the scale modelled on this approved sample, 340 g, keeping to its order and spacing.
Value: 1050 g
